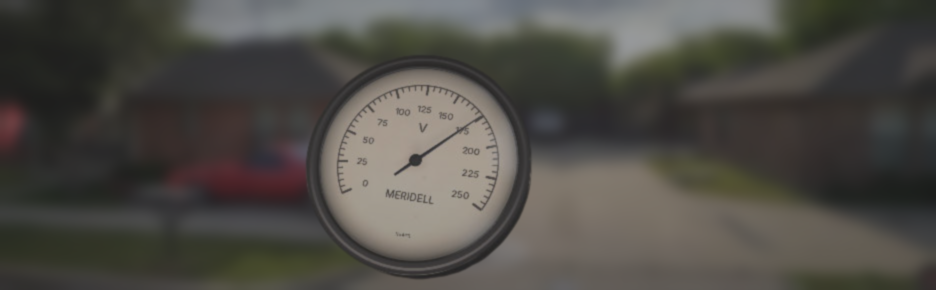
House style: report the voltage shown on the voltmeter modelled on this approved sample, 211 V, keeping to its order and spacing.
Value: 175 V
